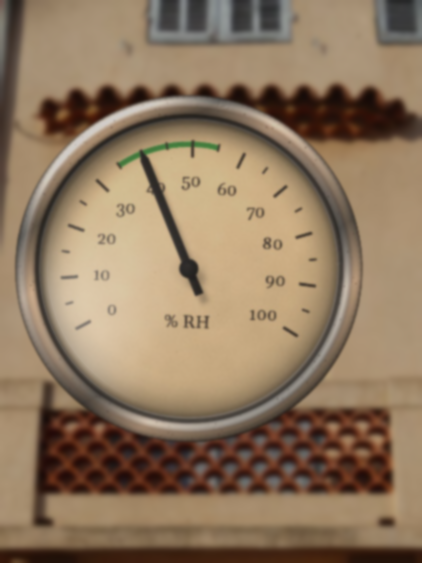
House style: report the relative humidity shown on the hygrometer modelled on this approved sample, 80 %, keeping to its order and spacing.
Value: 40 %
